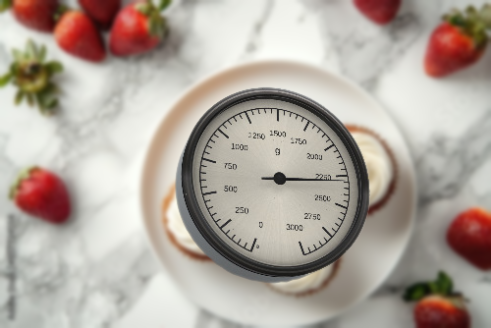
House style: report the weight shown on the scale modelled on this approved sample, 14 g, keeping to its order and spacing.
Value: 2300 g
